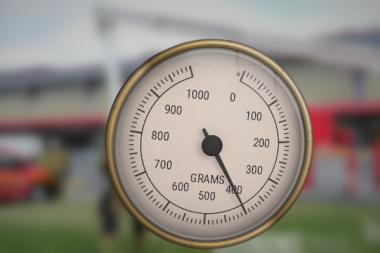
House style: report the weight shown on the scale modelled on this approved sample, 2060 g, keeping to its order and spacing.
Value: 400 g
